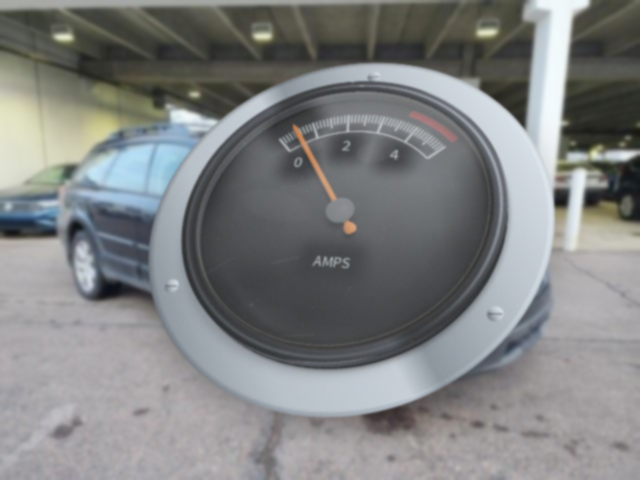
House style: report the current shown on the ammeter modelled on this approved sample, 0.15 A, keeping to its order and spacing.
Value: 0.5 A
